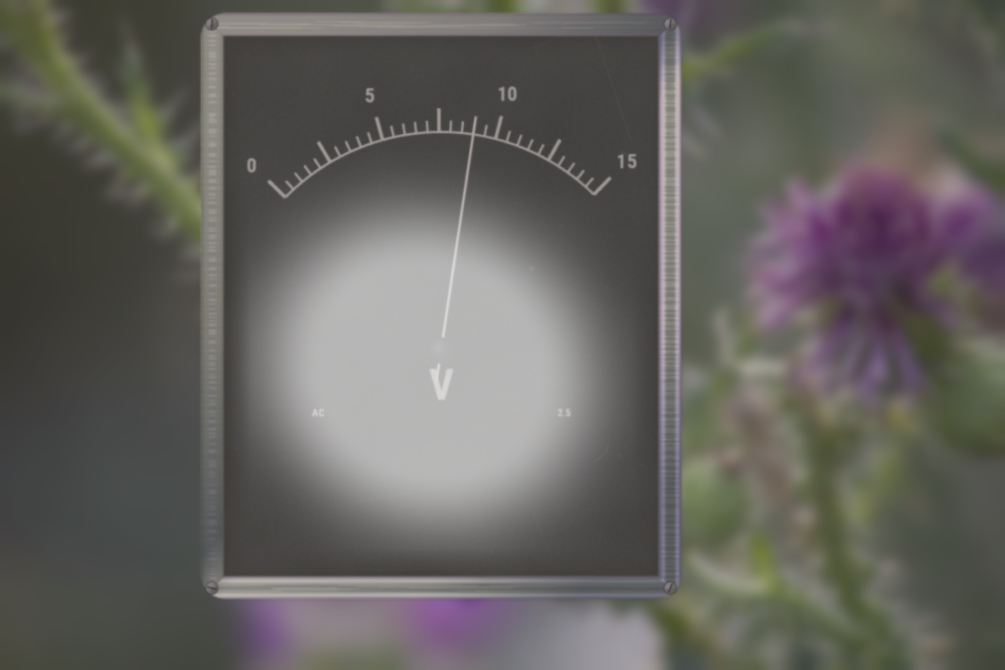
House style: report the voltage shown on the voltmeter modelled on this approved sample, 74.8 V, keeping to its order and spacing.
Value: 9 V
